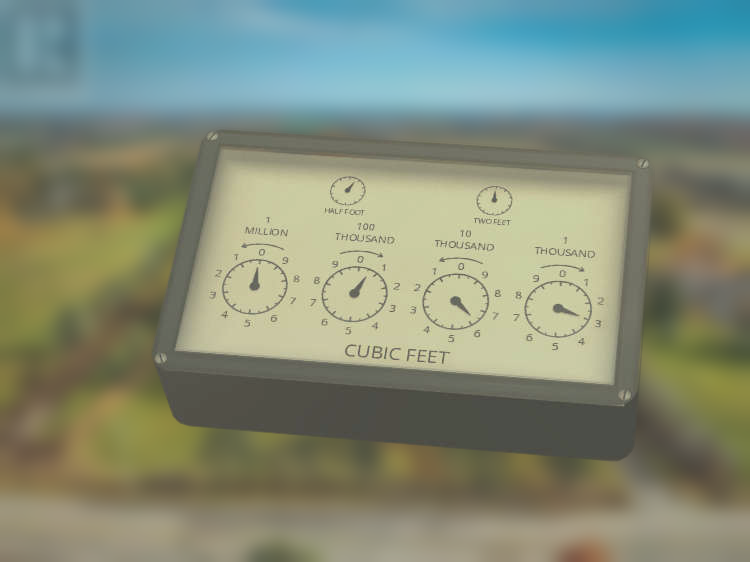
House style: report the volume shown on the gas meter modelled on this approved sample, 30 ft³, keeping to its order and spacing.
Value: 6300 ft³
